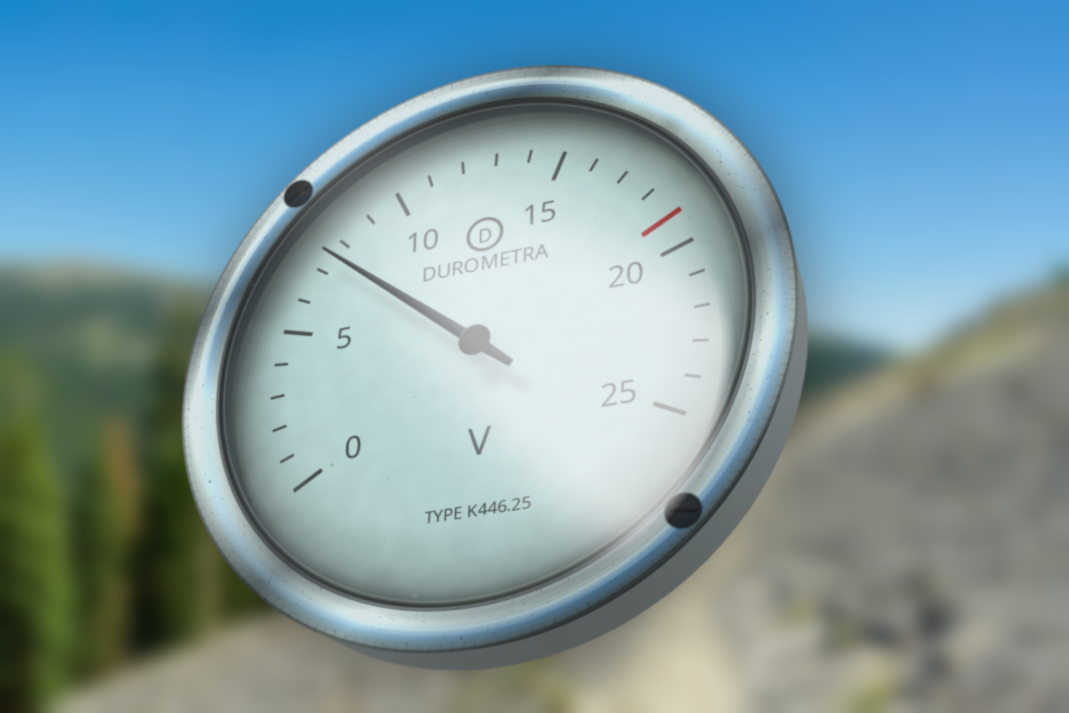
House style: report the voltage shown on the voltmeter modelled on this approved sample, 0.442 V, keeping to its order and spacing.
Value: 7.5 V
